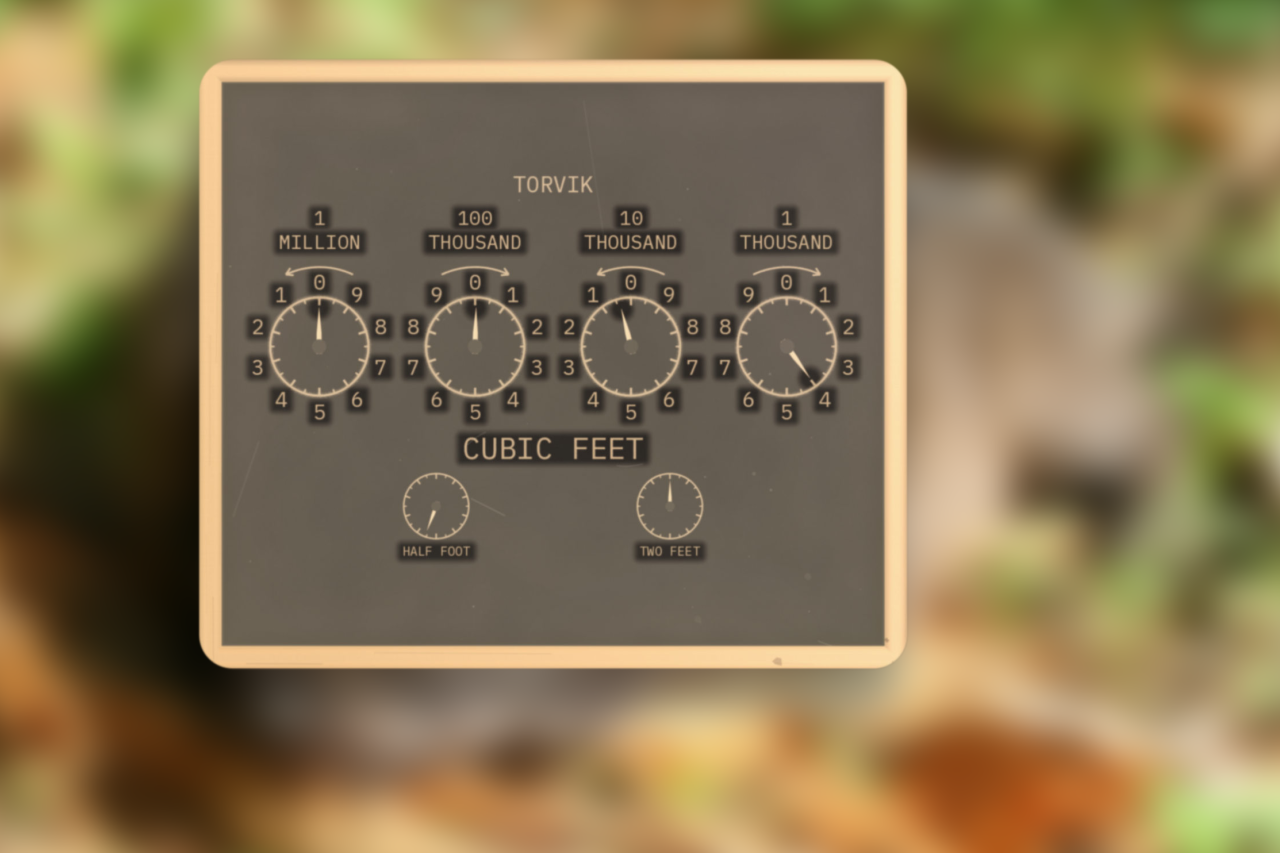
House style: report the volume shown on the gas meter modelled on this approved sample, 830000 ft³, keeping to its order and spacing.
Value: 400 ft³
